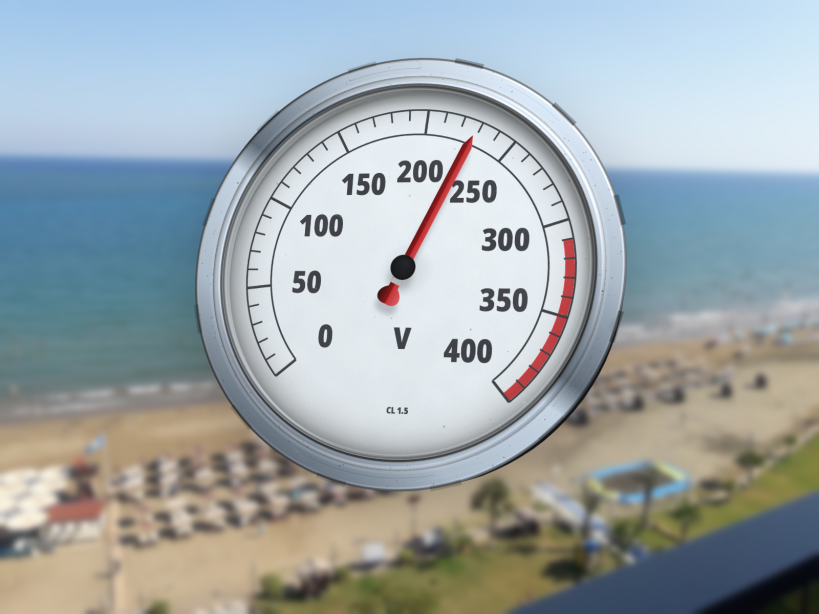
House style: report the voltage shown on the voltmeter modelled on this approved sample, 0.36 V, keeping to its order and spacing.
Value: 230 V
